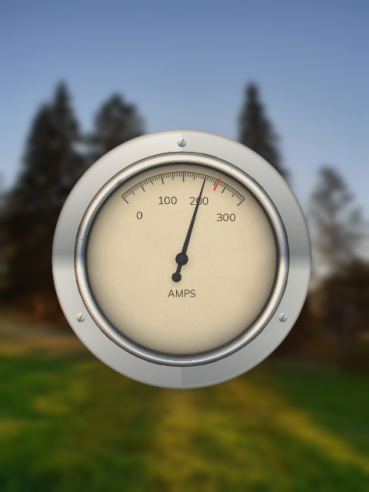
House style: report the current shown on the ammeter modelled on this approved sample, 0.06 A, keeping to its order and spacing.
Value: 200 A
